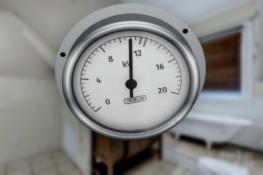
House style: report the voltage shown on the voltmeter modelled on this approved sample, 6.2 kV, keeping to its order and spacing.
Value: 11 kV
